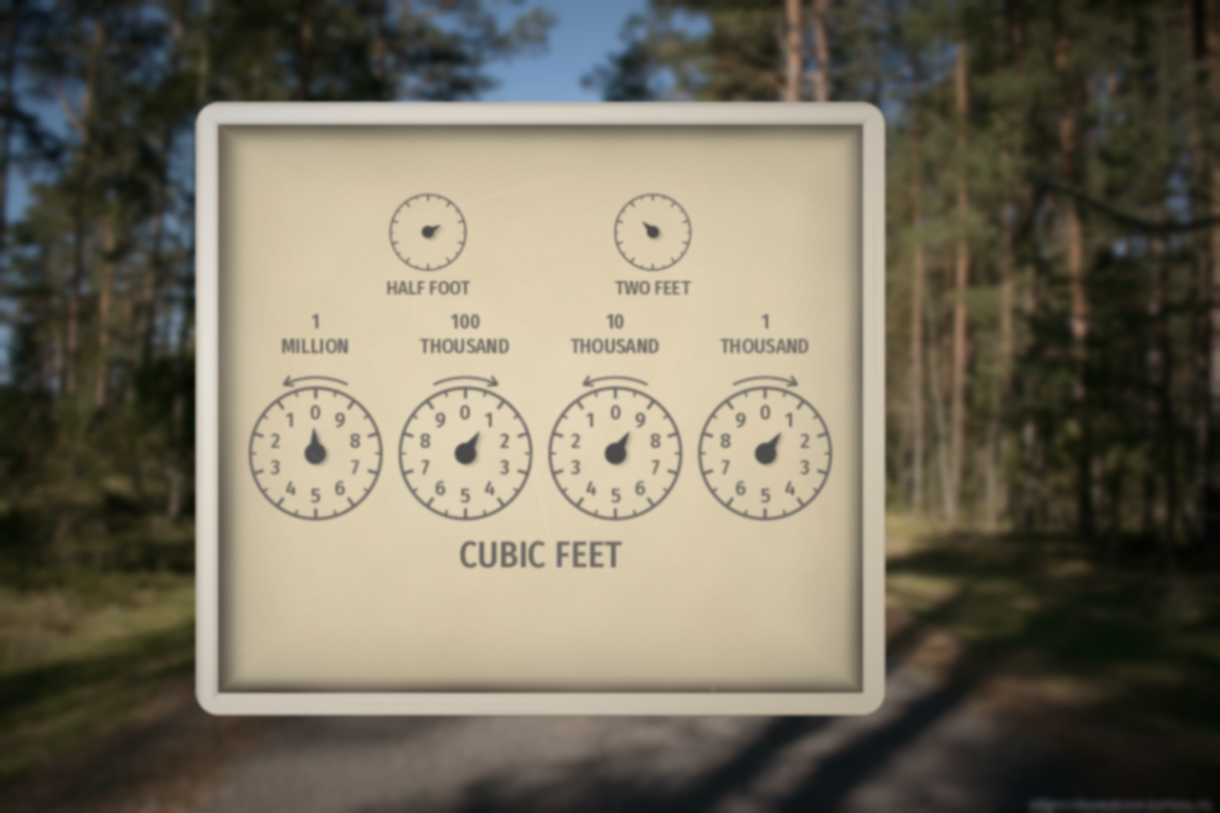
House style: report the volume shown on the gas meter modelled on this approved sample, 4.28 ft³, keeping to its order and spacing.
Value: 9100 ft³
